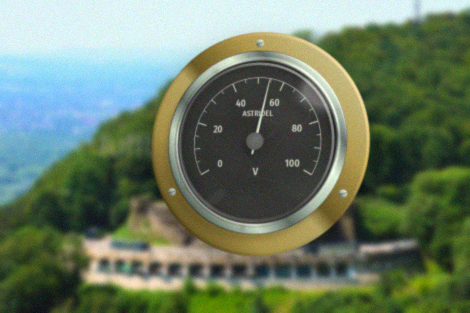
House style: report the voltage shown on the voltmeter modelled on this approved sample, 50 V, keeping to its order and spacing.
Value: 55 V
